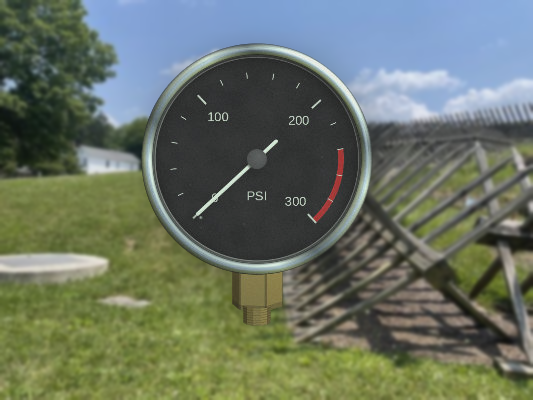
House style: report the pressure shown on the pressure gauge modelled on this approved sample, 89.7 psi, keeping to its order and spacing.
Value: 0 psi
